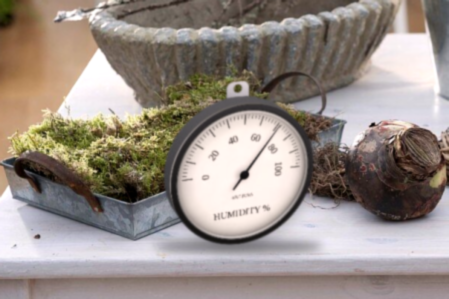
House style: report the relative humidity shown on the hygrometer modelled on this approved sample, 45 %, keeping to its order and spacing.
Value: 70 %
